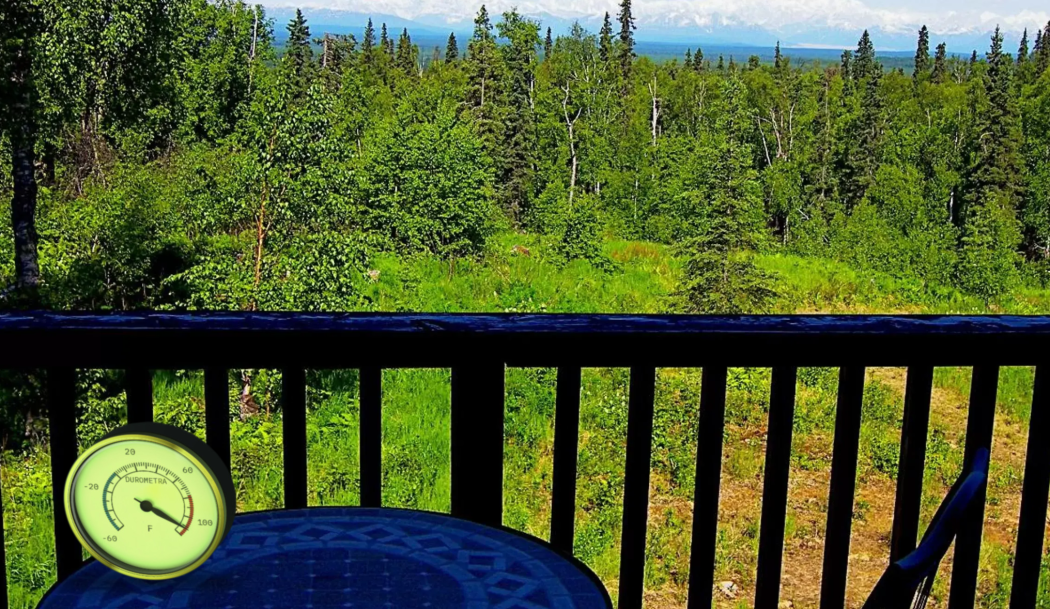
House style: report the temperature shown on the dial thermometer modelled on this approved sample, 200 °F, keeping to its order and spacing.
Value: 110 °F
